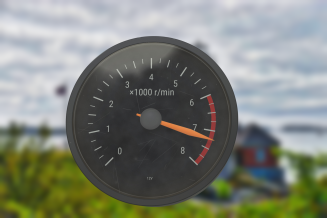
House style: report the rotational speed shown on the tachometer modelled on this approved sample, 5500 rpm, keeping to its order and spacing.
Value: 7250 rpm
